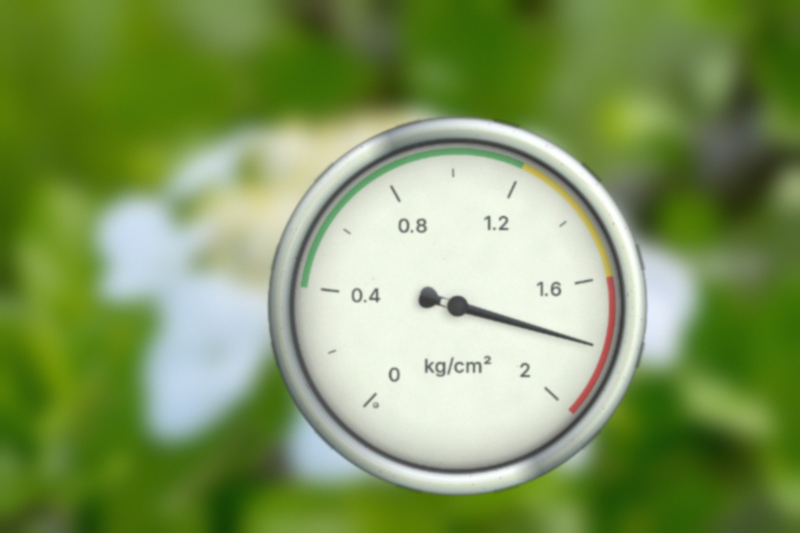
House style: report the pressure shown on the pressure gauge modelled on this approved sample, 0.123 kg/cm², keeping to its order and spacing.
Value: 1.8 kg/cm²
